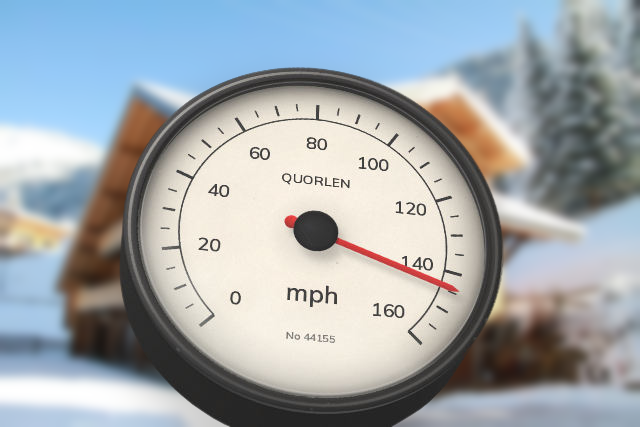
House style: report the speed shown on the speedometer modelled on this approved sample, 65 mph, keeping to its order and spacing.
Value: 145 mph
